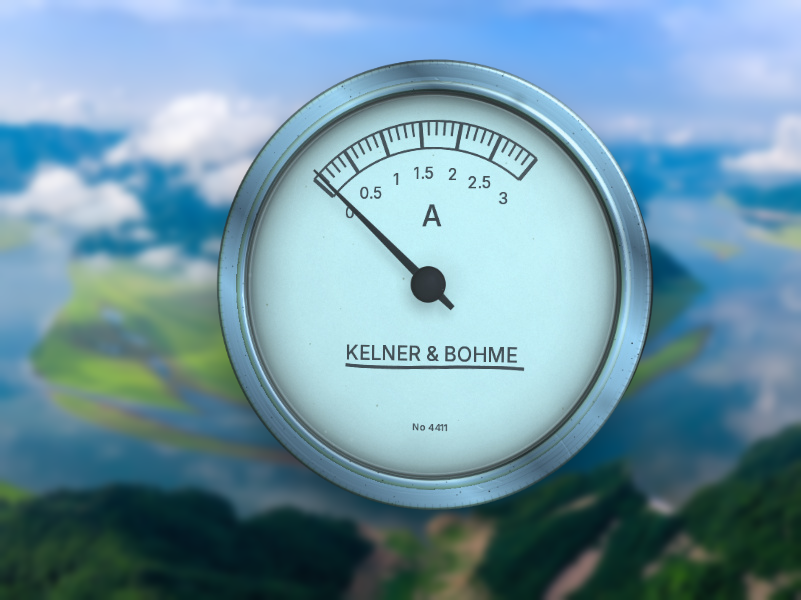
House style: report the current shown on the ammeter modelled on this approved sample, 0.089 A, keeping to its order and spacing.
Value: 0.1 A
